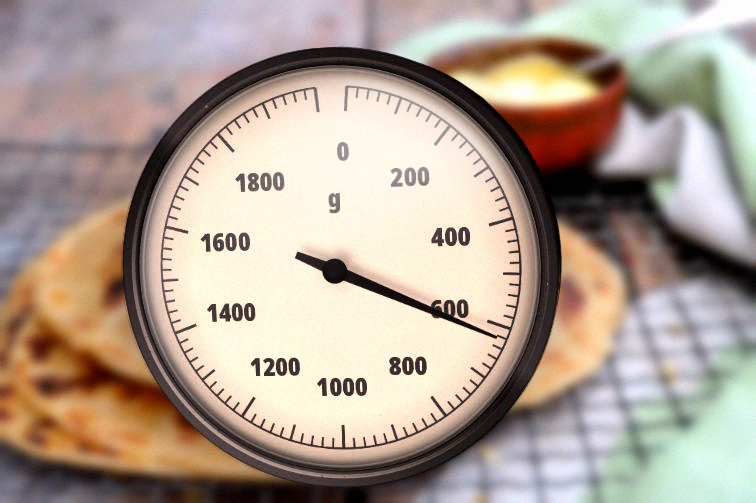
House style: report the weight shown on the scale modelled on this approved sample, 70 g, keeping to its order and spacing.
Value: 620 g
